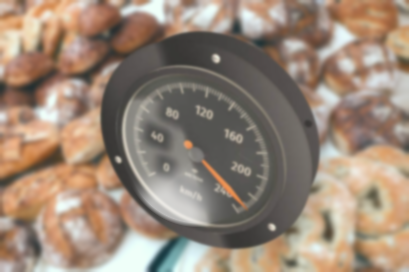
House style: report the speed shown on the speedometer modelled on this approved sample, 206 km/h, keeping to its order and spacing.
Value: 230 km/h
